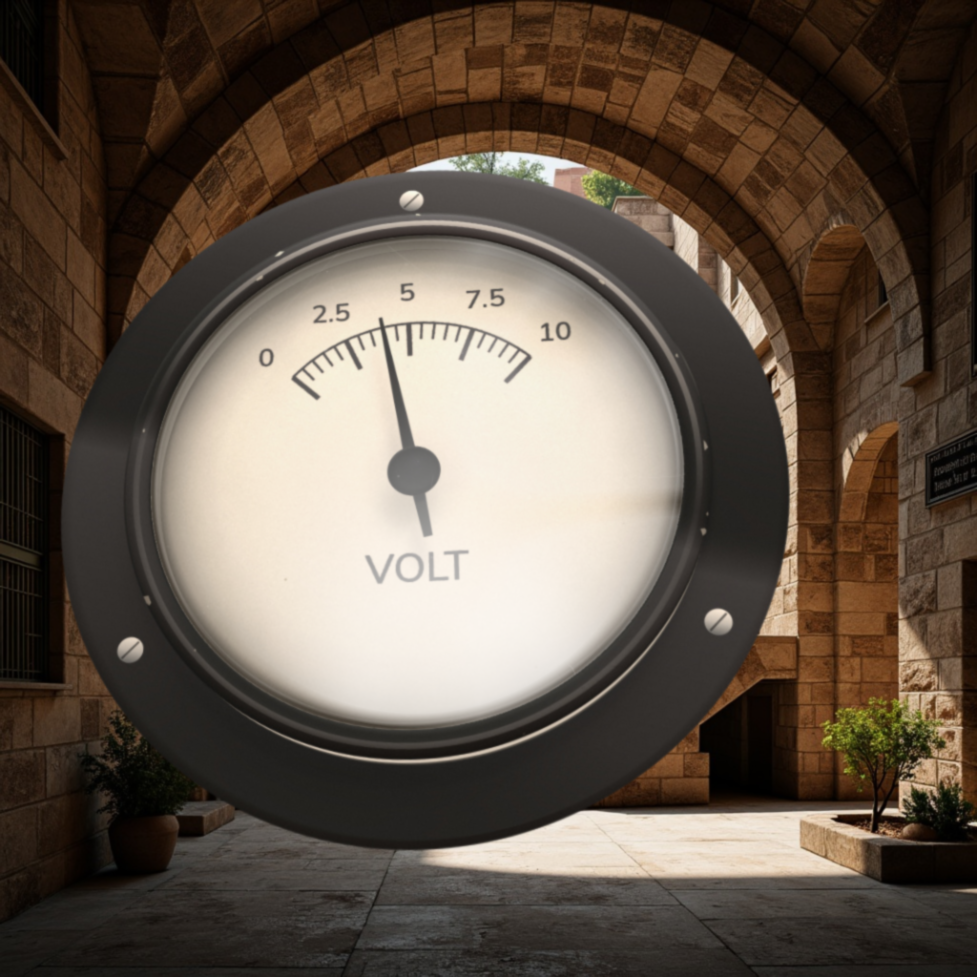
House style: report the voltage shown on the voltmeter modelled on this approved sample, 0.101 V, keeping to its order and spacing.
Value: 4 V
